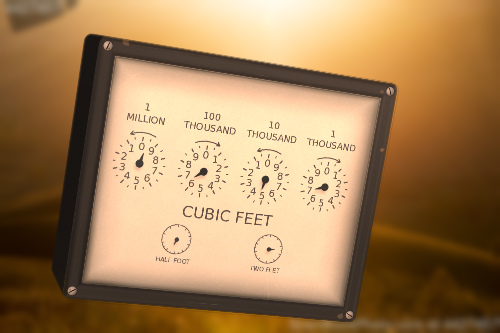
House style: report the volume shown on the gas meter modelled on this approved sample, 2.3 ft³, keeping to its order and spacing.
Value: 964700 ft³
